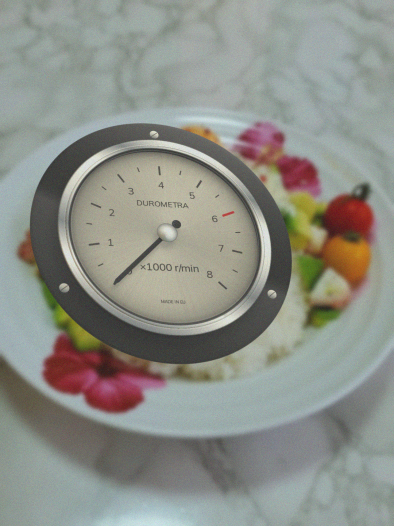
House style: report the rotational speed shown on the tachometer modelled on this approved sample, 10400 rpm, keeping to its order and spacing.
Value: 0 rpm
